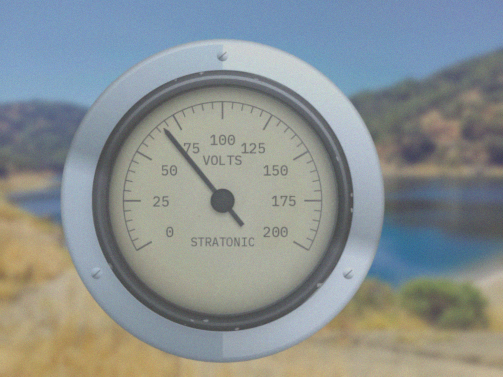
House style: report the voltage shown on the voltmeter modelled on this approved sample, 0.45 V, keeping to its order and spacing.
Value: 67.5 V
